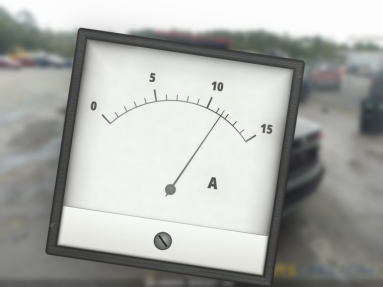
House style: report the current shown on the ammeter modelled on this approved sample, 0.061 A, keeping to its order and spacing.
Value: 11.5 A
